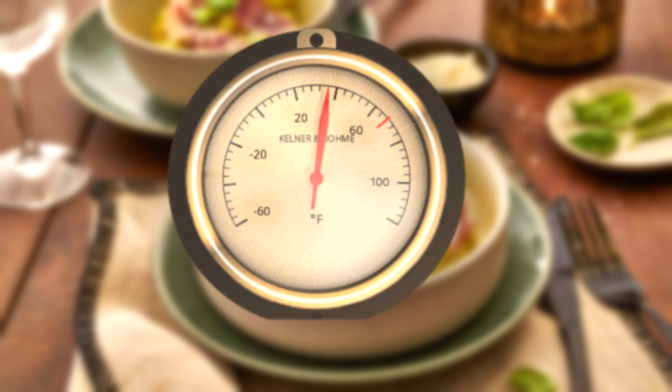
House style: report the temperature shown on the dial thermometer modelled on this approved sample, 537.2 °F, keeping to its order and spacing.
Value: 36 °F
